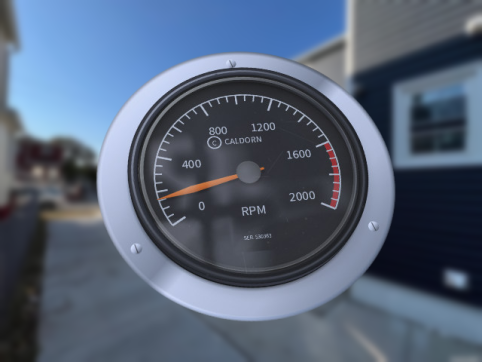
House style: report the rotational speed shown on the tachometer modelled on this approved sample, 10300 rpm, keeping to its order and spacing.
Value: 150 rpm
